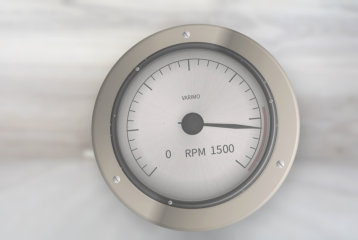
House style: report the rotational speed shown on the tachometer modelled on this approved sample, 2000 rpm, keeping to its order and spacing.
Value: 1300 rpm
